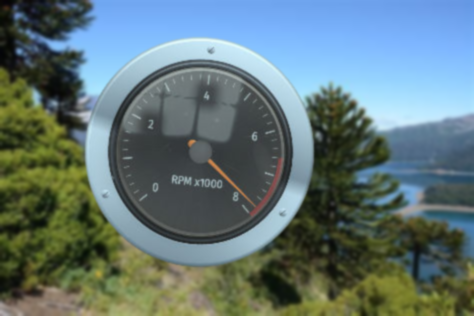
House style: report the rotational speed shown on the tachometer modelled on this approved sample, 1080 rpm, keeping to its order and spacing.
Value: 7800 rpm
